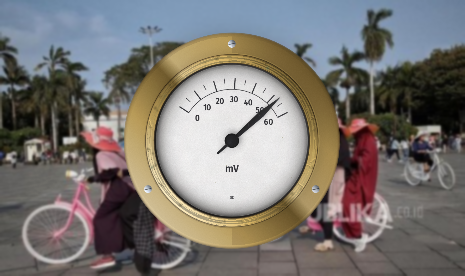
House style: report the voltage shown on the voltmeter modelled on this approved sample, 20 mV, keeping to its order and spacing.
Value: 52.5 mV
